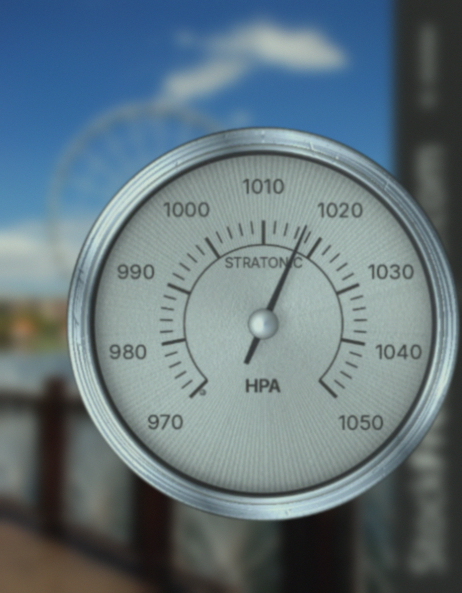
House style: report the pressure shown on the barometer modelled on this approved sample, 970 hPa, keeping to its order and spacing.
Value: 1017 hPa
